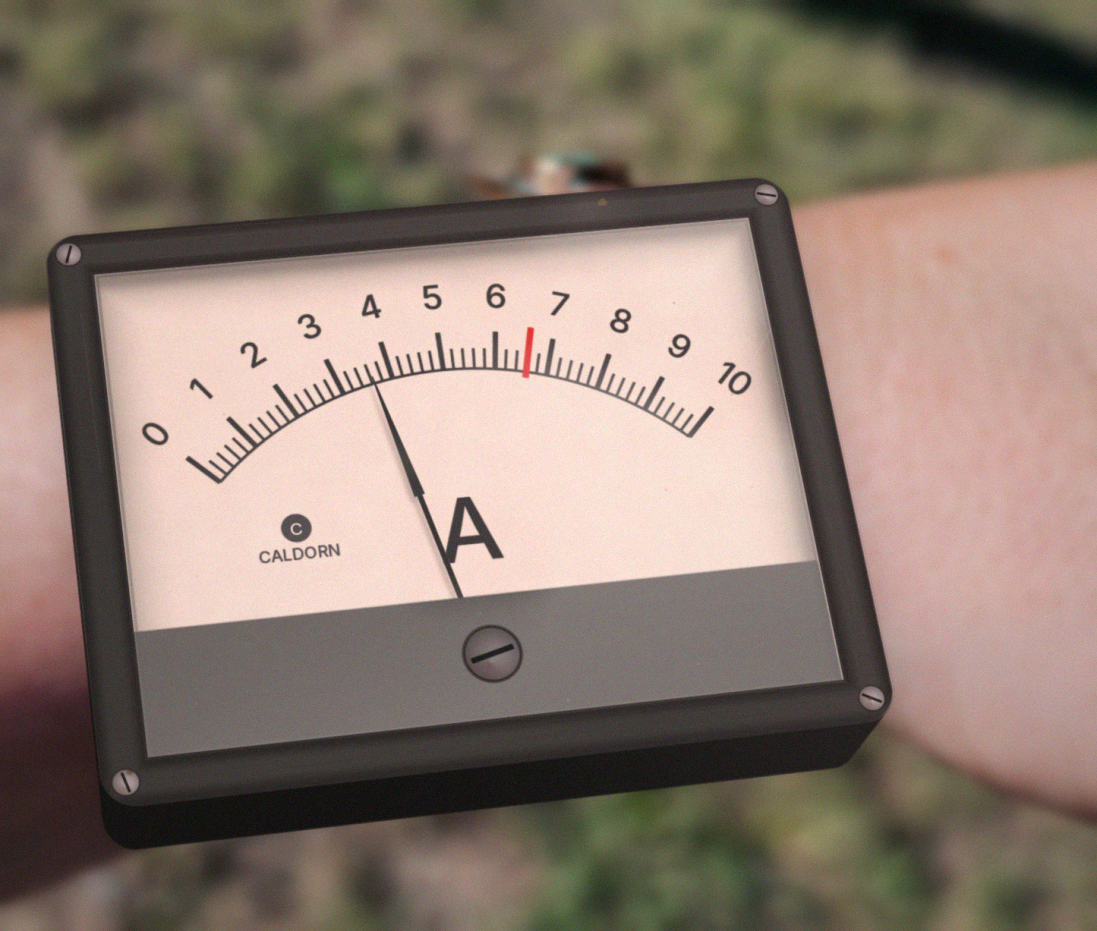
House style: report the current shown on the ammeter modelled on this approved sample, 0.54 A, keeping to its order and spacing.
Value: 3.6 A
